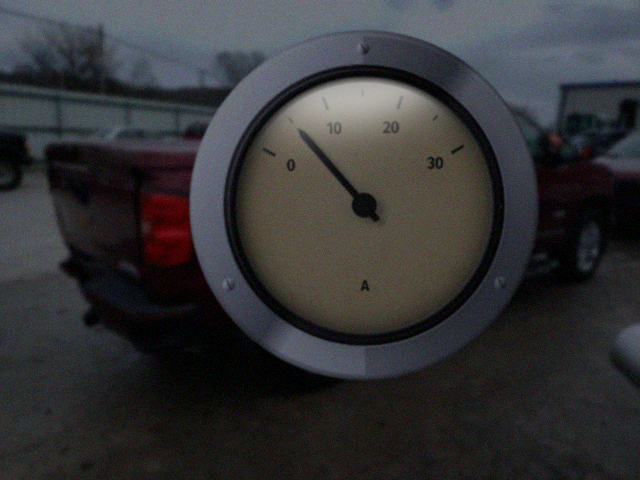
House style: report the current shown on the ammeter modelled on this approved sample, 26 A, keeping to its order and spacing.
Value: 5 A
